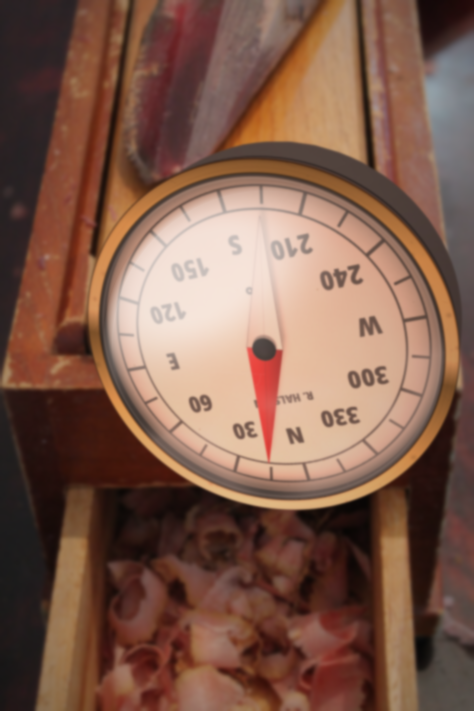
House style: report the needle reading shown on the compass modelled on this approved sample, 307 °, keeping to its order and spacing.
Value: 15 °
